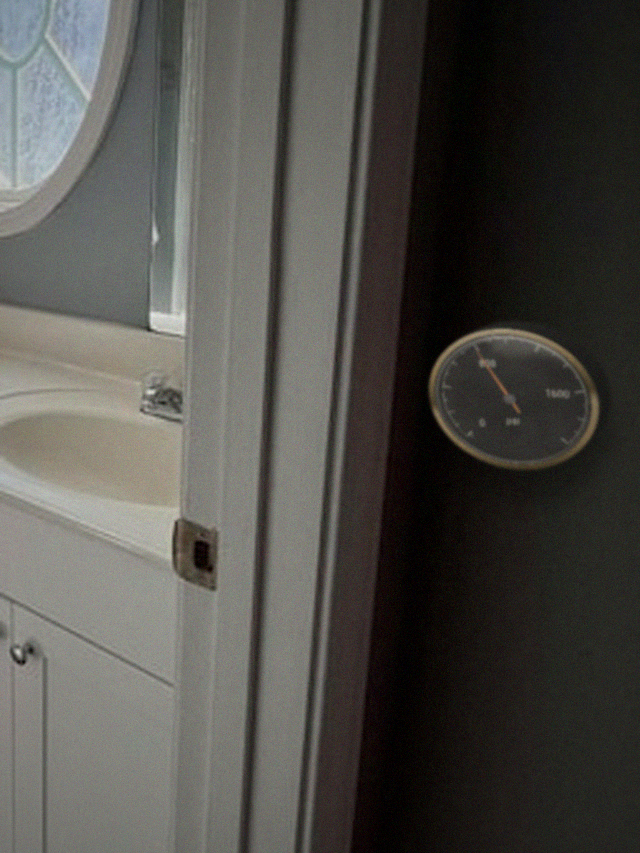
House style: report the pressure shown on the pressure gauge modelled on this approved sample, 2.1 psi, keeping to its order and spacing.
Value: 800 psi
